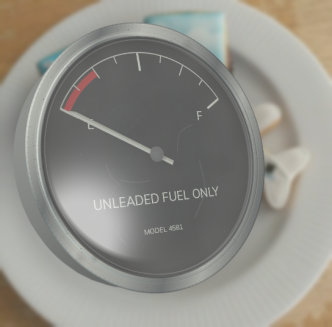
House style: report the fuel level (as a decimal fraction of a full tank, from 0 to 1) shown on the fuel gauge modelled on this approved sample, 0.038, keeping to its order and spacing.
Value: 0
